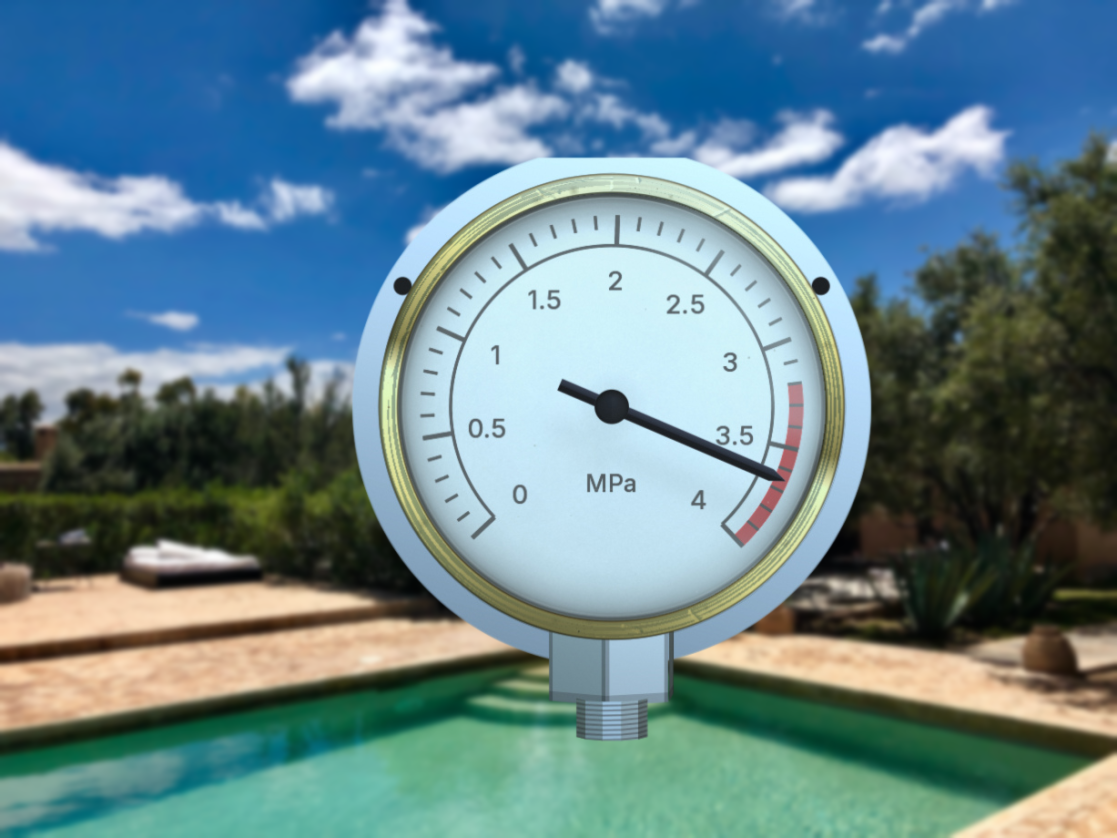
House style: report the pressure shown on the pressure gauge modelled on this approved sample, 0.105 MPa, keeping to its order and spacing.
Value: 3.65 MPa
